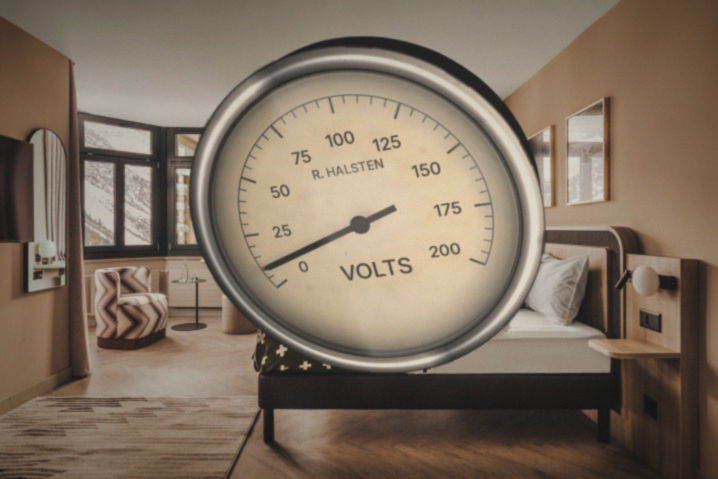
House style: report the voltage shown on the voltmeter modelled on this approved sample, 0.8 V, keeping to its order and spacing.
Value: 10 V
